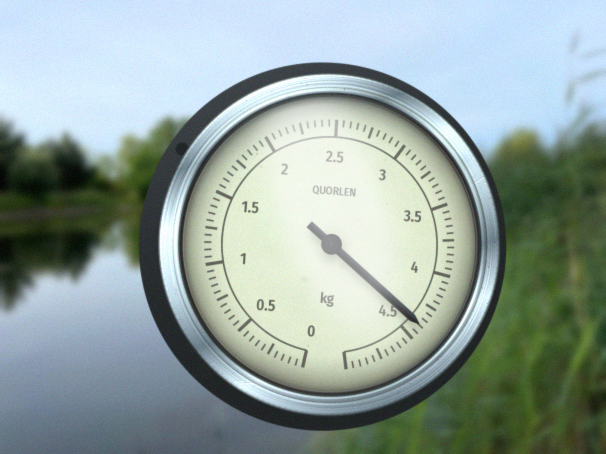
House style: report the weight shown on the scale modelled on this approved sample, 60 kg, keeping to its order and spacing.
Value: 4.4 kg
